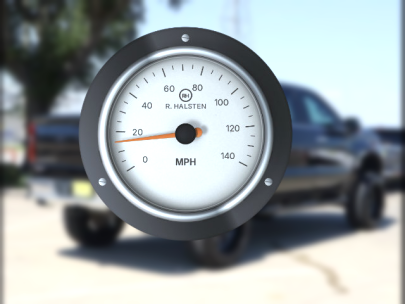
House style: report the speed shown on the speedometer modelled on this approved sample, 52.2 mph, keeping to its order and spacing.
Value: 15 mph
